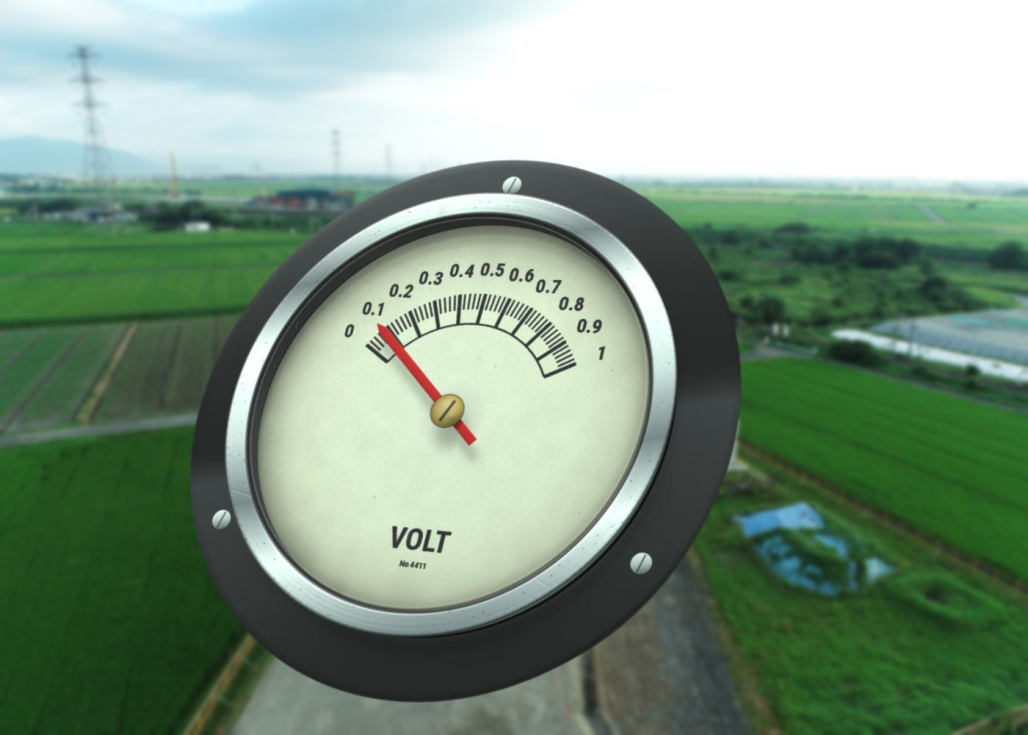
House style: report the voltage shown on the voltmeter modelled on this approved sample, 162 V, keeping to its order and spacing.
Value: 0.08 V
